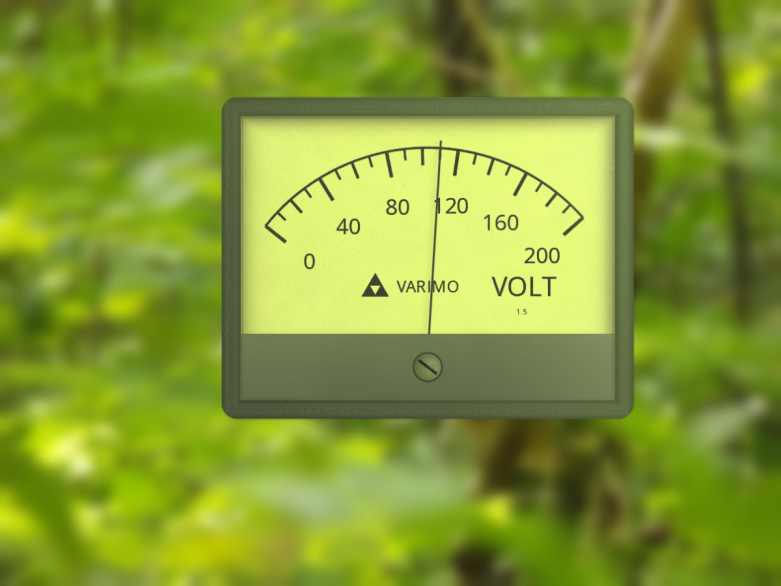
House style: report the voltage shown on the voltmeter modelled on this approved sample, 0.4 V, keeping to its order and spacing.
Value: 110 V
